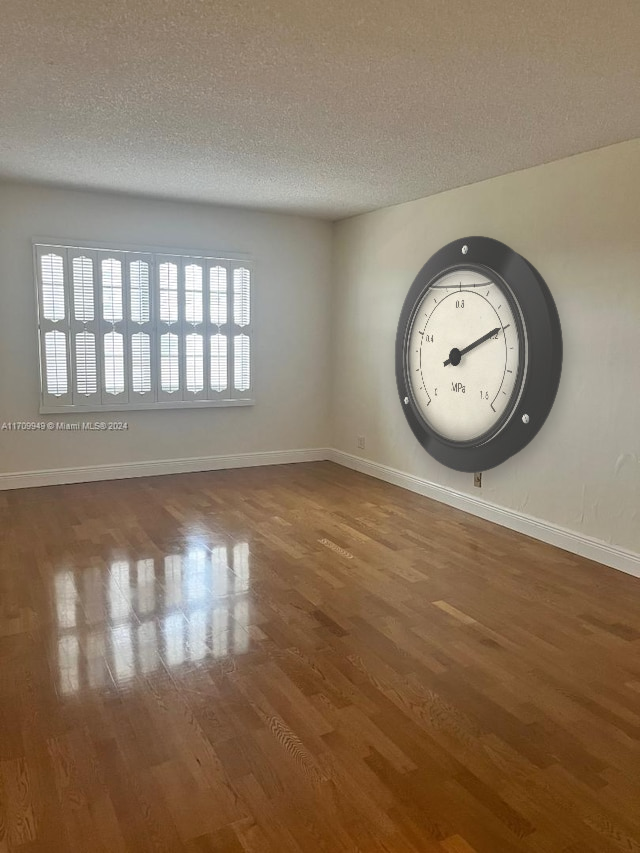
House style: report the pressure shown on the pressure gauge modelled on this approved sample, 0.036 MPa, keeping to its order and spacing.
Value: 1.2 MPa
